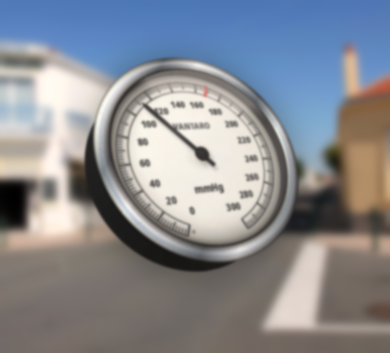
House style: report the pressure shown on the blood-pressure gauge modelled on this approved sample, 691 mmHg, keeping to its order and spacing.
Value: 110 mmHg
